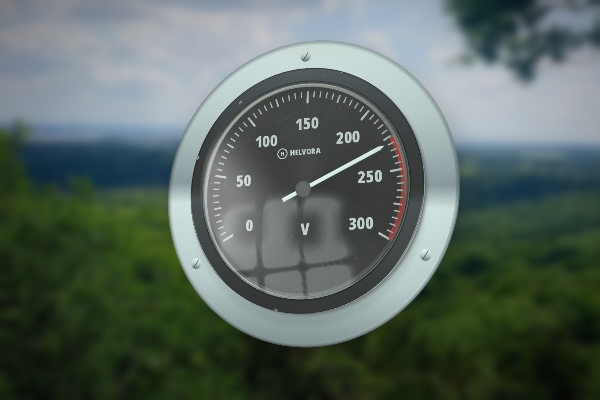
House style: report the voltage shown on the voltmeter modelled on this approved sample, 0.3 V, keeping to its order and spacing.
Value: 230 V
